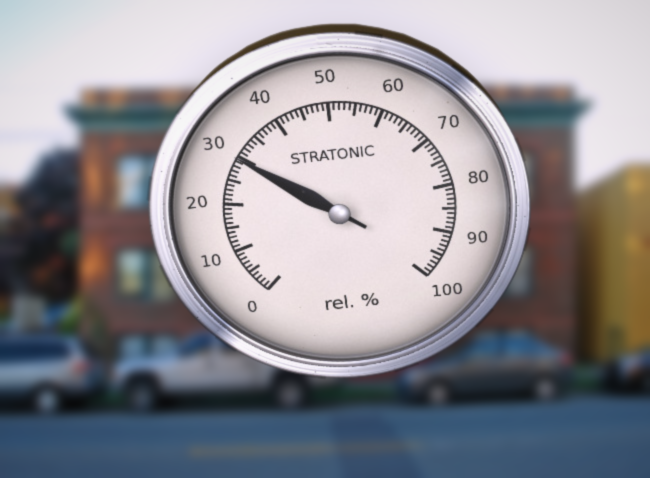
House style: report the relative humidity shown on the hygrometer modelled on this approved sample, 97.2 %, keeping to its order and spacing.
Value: 30 %
